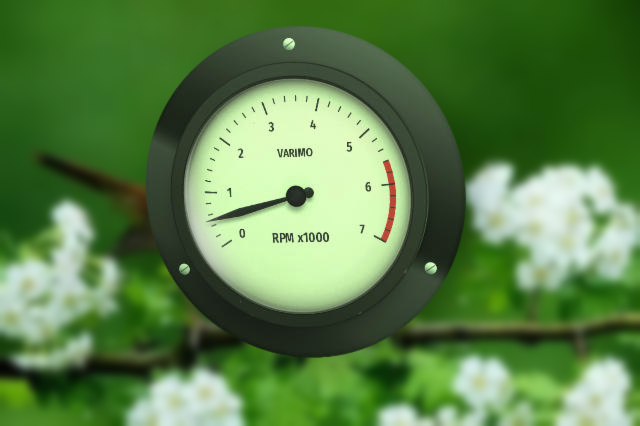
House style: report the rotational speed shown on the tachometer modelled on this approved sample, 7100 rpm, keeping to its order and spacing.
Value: 500 rpm
